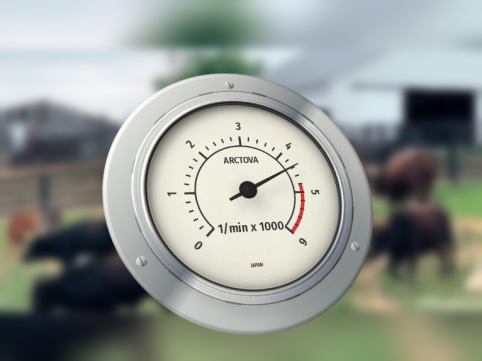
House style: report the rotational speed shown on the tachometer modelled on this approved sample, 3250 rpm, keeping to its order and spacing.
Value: 4400 rpm
